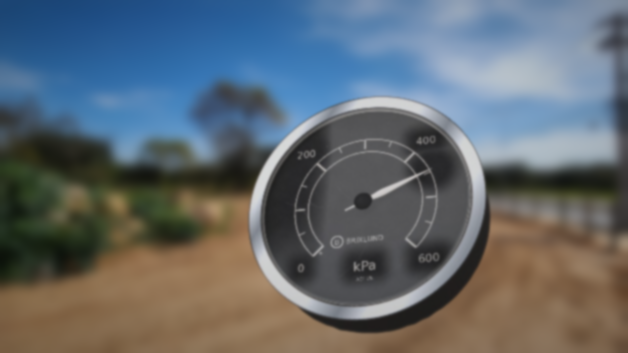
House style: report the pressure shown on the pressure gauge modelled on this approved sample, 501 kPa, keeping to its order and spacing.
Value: 450 kPa
